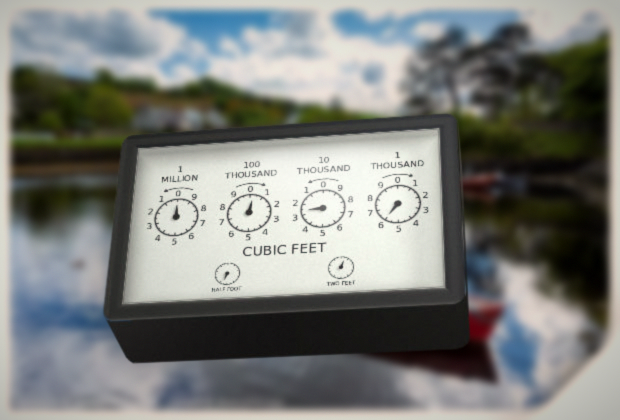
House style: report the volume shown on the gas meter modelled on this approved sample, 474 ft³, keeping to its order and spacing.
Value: 2600 ft³
